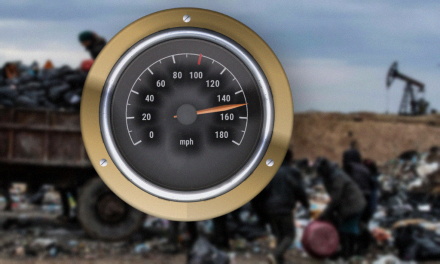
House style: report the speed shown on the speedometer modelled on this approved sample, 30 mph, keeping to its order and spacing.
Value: 150 mph
